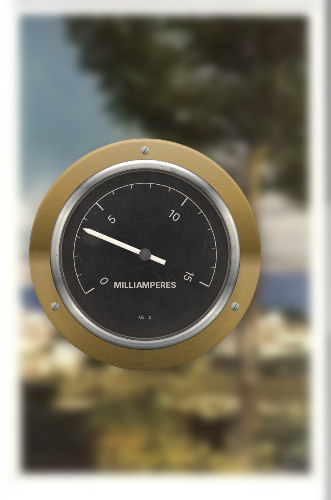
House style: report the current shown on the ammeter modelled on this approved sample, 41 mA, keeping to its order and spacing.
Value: 3.5 mA
